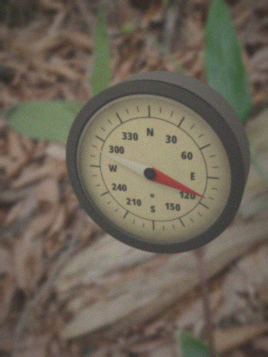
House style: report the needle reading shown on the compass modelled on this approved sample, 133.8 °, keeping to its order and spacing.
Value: 110 °
